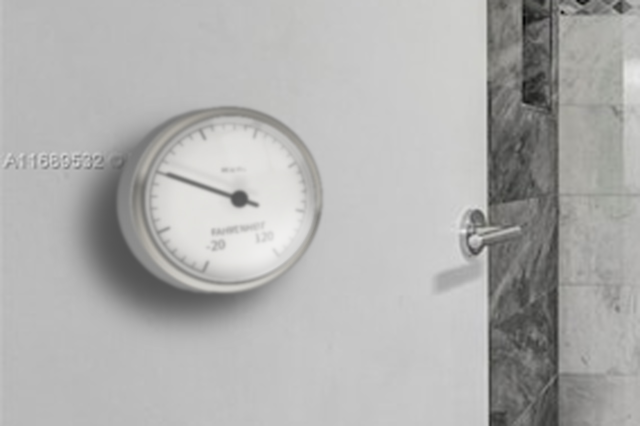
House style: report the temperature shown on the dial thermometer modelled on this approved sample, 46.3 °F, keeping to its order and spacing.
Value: 20 °F
